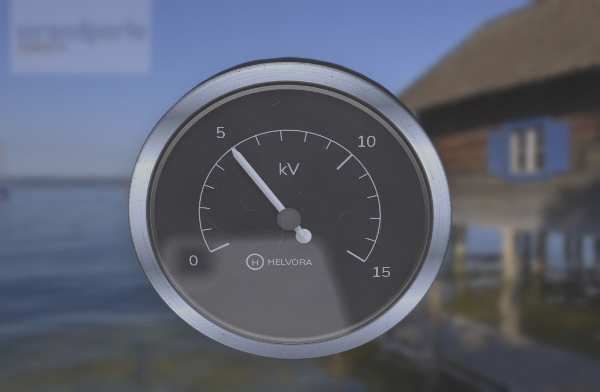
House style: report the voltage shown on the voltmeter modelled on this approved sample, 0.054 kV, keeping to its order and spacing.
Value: 5 kV
